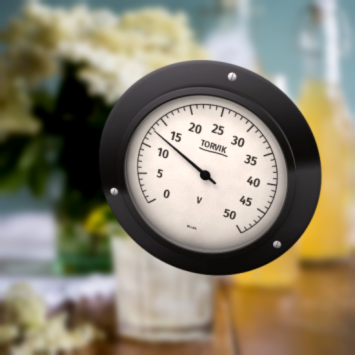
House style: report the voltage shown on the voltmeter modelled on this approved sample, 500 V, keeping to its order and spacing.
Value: 13 V
